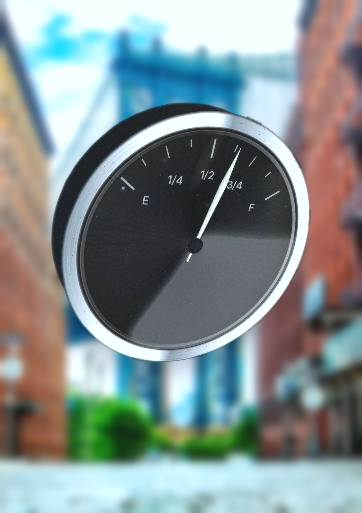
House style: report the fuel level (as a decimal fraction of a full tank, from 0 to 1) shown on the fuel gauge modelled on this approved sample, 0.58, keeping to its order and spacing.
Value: 0.625
